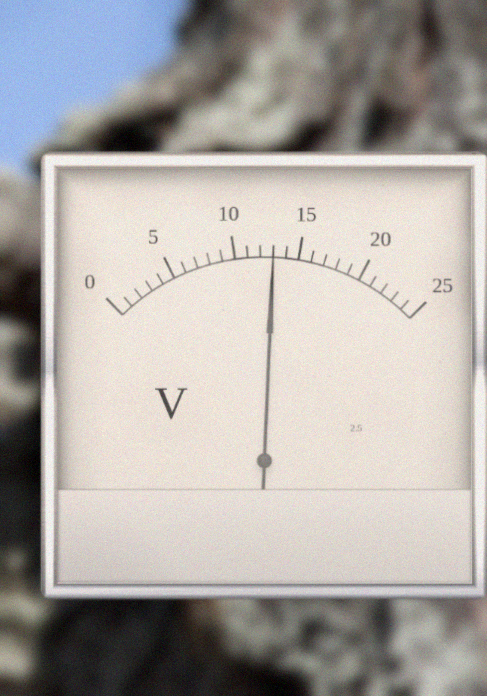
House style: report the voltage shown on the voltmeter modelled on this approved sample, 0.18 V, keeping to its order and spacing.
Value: 13 V
